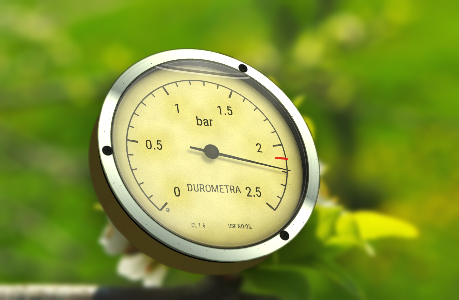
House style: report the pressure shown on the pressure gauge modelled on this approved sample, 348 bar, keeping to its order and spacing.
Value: 2.2 bar
